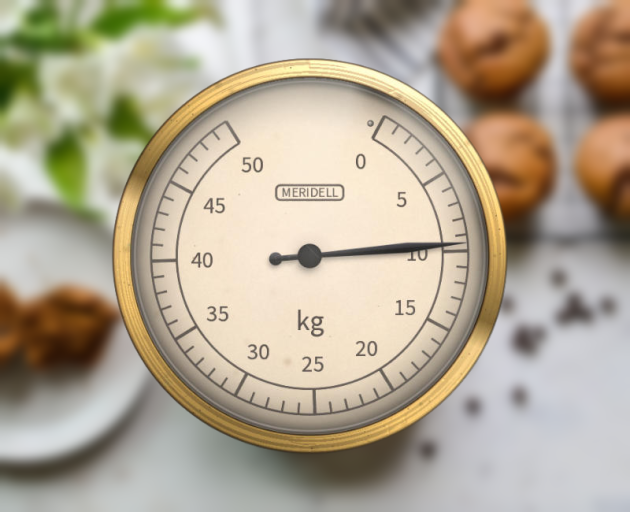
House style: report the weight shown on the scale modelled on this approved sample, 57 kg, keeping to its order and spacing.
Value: 9.5 kg
